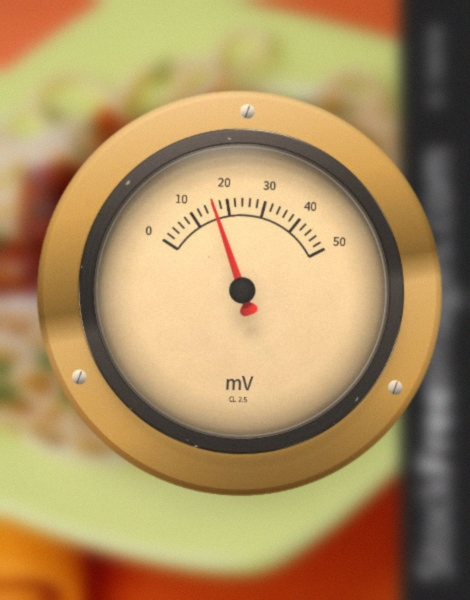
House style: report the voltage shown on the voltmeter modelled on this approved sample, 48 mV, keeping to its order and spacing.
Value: 16 mV
